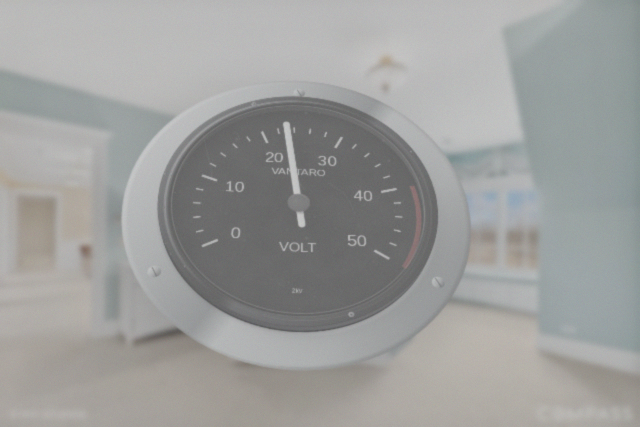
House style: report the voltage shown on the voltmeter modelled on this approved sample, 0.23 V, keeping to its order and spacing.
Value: 23 V
